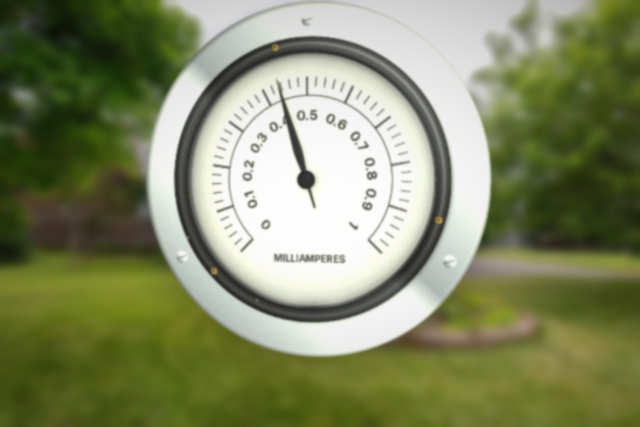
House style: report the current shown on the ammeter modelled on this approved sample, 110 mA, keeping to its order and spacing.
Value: 0.44 mA
